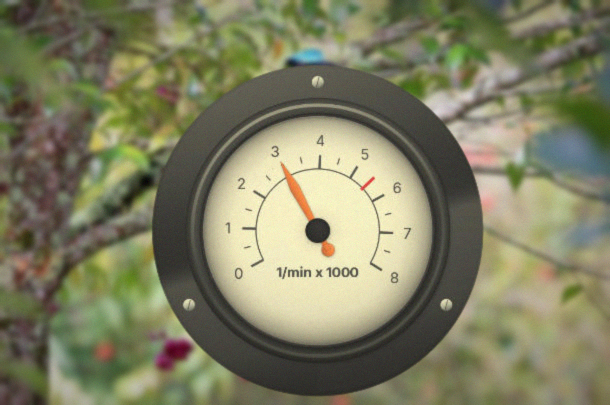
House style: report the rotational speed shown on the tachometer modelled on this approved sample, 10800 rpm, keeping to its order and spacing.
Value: 3000 rpm
